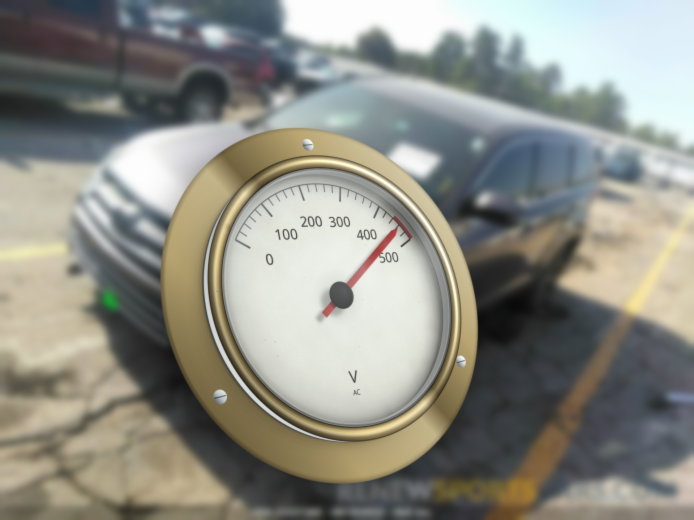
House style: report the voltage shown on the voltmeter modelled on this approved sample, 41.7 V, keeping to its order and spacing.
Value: 460 V
